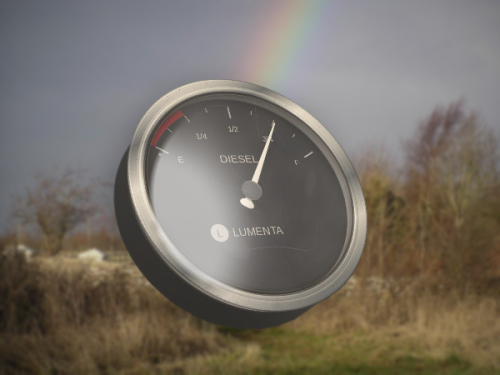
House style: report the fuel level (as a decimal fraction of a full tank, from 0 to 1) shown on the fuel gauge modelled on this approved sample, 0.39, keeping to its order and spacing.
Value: 0.75
